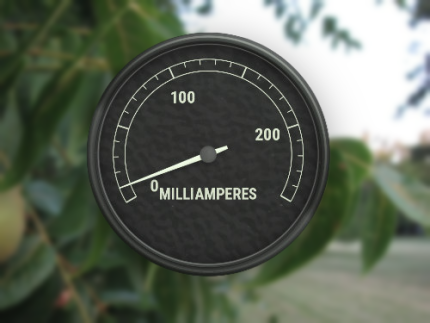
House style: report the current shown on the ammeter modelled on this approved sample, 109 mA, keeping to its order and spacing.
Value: 10 mA
